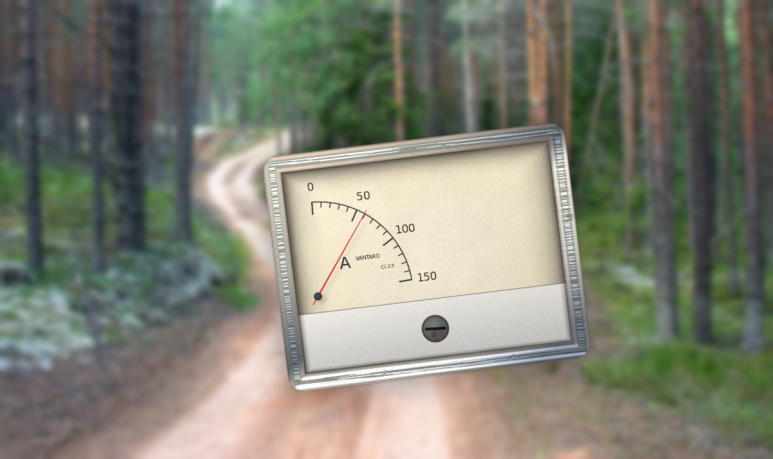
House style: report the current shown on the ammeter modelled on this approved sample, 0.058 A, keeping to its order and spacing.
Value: 60 A
